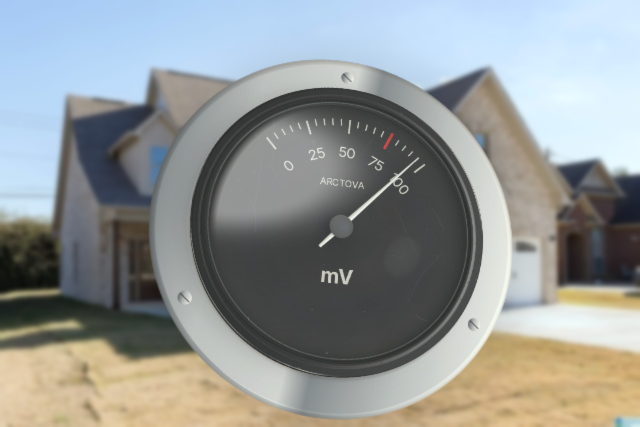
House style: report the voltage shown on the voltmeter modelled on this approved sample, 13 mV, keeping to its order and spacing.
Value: 95 mV
